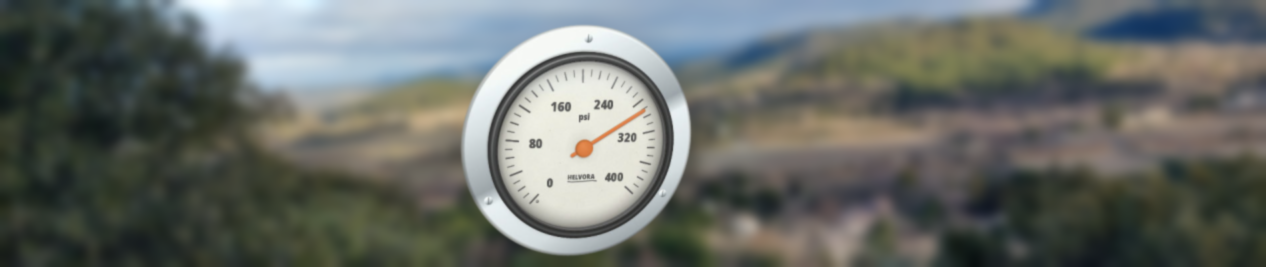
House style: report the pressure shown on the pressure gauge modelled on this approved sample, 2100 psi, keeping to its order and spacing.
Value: 290 psi
